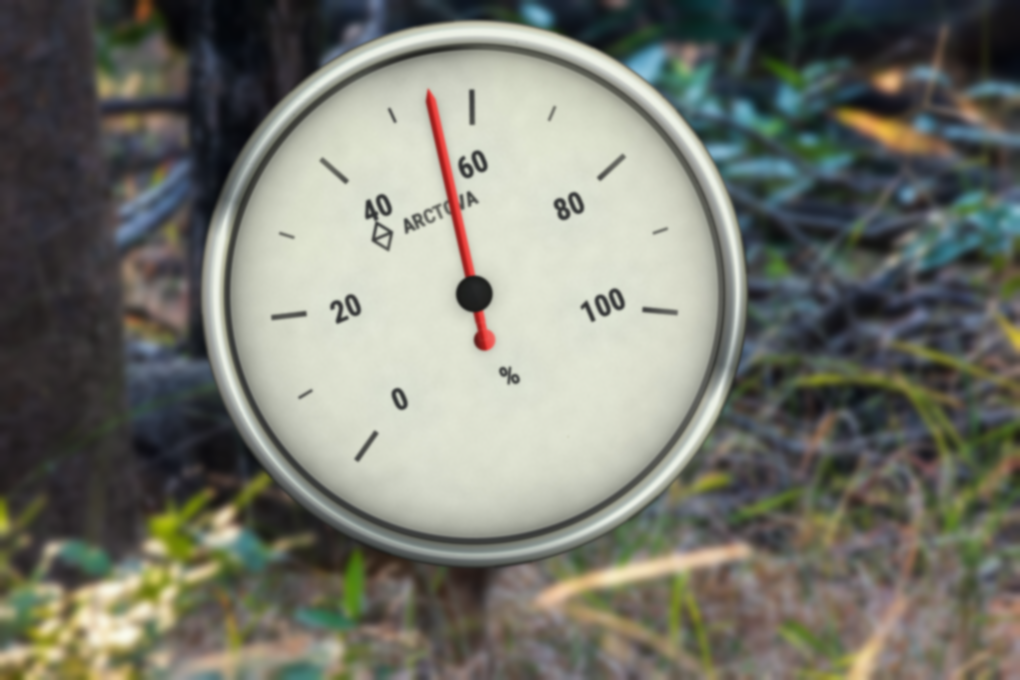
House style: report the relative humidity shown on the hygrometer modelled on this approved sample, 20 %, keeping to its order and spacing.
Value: 55 %
